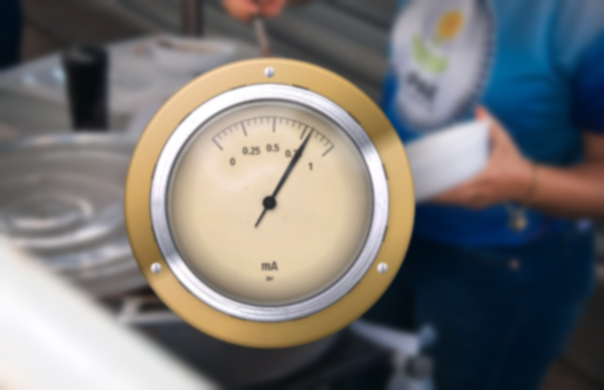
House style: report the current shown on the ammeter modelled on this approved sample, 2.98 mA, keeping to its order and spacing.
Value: 0.8 mA
